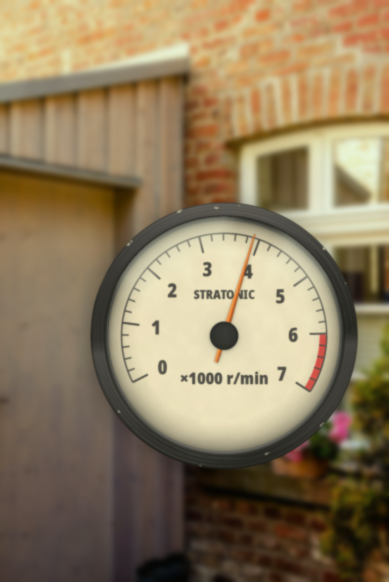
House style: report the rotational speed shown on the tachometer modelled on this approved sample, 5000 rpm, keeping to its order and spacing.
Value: 3900 rpm
